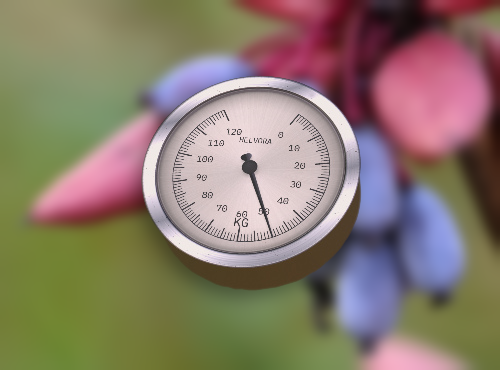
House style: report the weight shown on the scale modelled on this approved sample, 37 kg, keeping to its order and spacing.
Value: 50 kg
